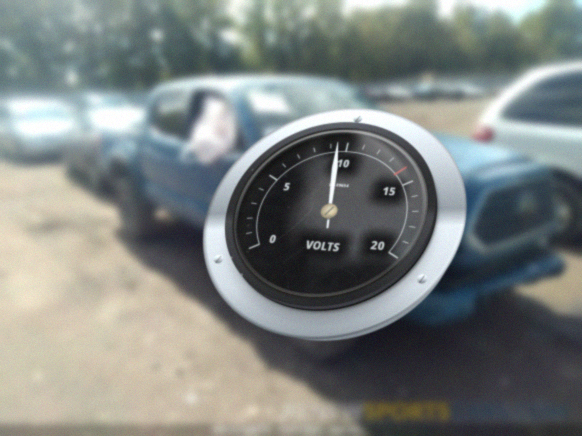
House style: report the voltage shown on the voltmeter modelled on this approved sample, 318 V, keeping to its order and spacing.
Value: 9.5 V
